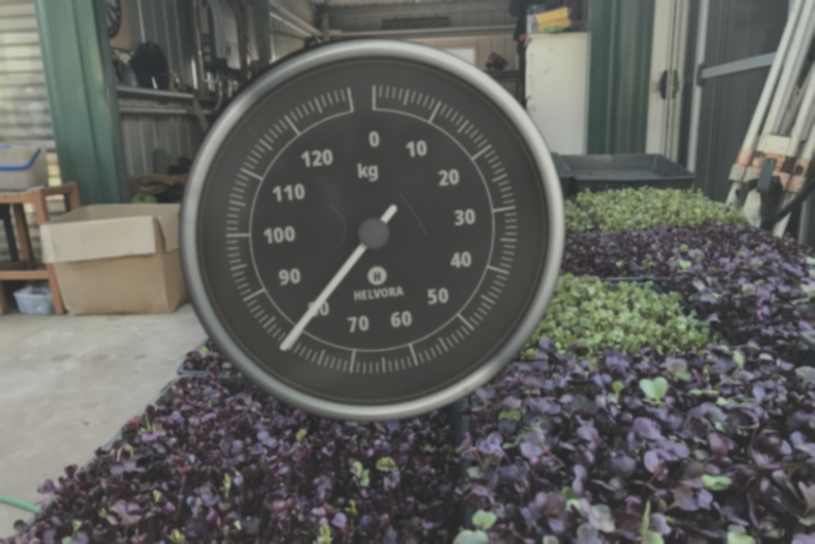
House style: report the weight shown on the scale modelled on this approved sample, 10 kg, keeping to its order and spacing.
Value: 81 kg
